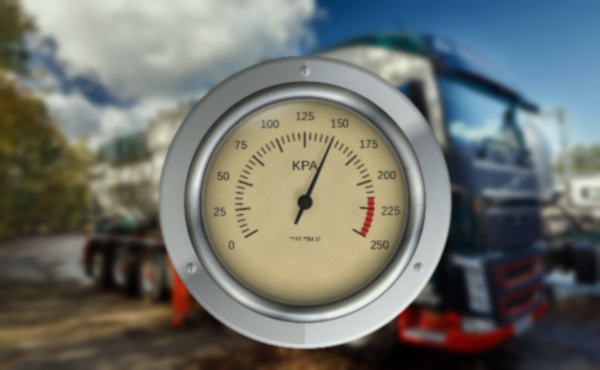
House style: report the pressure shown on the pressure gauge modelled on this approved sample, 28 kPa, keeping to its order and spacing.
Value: 150 kPa
